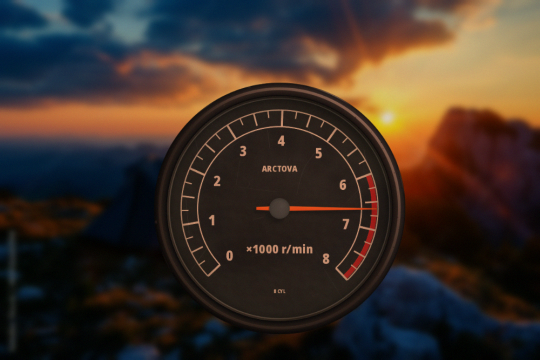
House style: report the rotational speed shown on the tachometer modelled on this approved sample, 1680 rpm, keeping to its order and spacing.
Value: 6625 rpm
